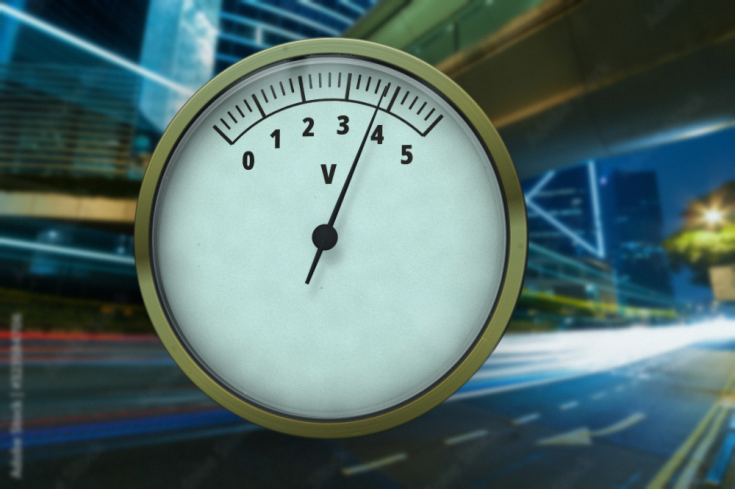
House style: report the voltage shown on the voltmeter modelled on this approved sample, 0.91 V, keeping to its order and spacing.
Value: 3.8 V
